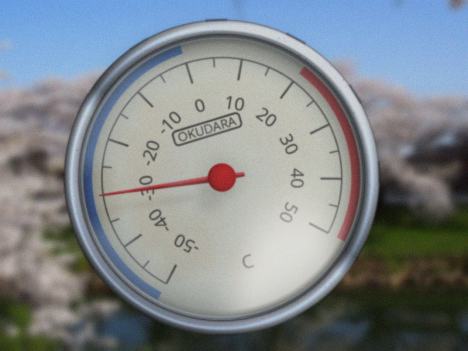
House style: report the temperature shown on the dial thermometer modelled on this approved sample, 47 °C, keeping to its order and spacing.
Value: -30 °C
